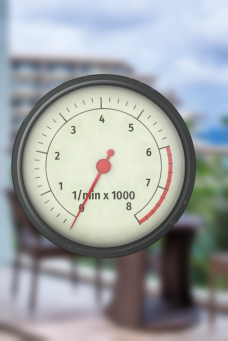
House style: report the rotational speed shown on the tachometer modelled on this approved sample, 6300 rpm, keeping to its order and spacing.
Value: 0 rpm
